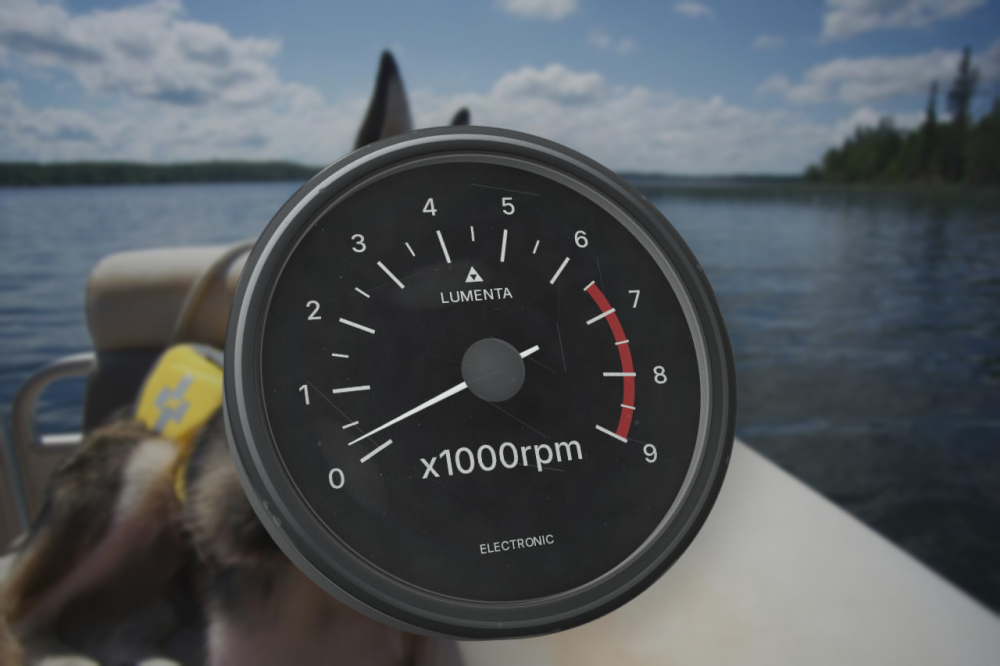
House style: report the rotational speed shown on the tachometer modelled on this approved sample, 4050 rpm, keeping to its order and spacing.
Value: 250 rpm
